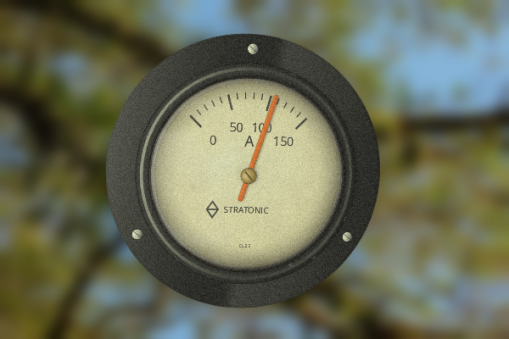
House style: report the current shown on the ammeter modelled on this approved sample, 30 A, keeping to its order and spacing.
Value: 105 A
